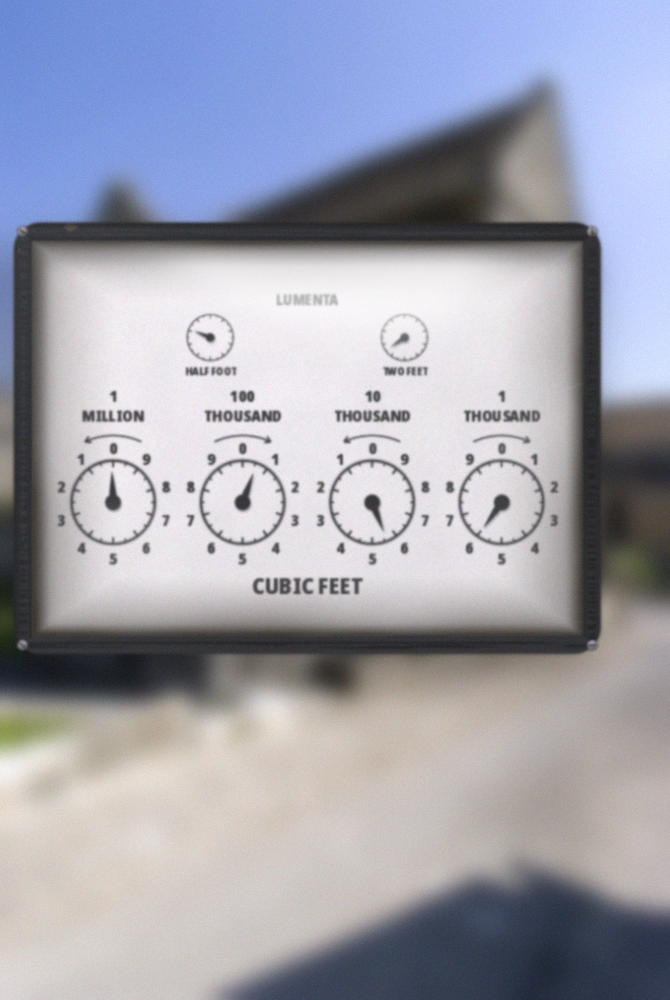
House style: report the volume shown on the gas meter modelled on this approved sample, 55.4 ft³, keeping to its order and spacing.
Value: 5600 ft³
